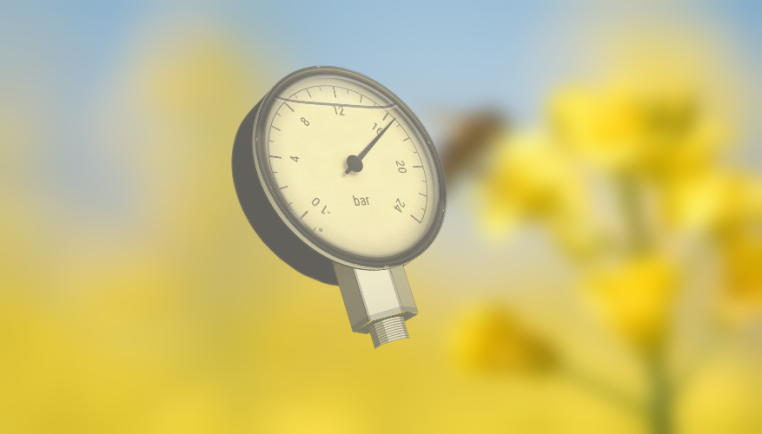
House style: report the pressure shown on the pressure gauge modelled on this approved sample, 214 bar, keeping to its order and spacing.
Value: 16.5 bar
